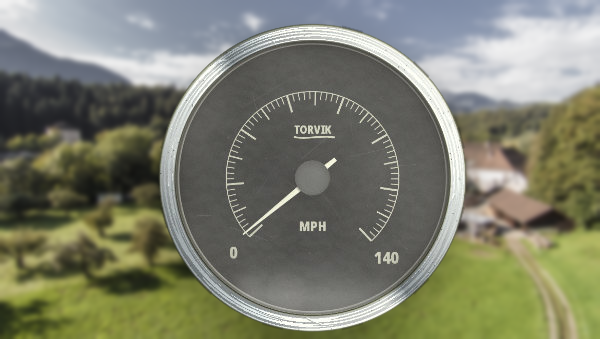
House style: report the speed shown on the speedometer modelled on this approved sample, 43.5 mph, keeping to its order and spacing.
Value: 2 mph
